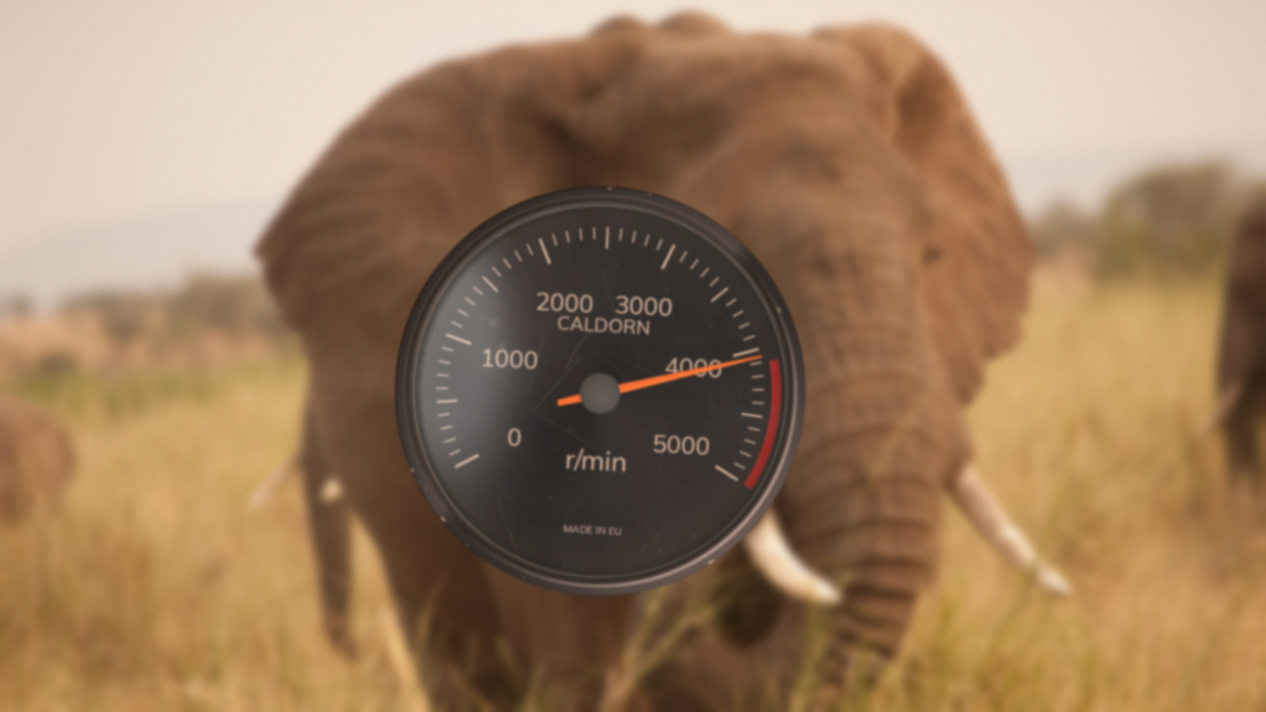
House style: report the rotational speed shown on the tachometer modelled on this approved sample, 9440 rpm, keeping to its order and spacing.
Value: 4050 rpm
